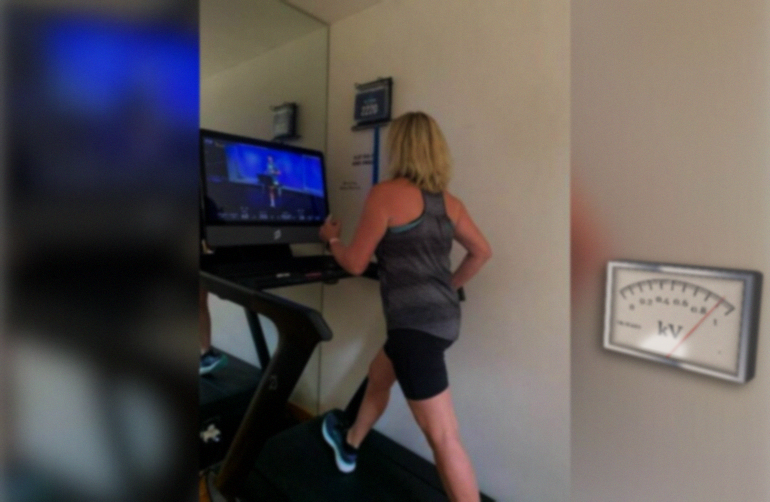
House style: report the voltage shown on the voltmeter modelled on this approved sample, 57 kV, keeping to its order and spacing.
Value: 0.9 kV
